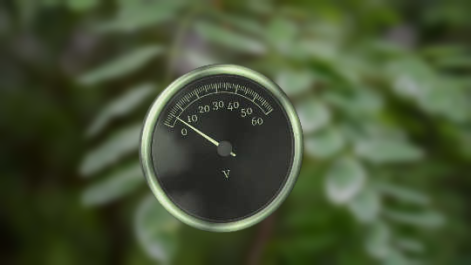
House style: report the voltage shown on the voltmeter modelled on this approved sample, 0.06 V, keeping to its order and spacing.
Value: 5 V
